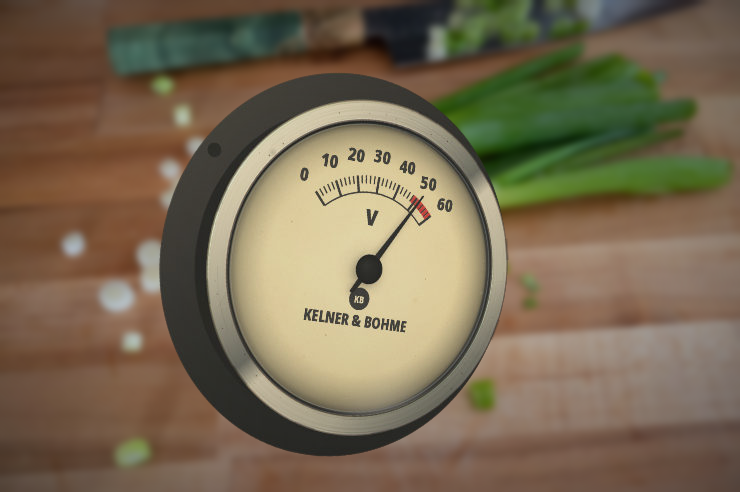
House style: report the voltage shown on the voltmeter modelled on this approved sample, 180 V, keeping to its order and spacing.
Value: 50 V
